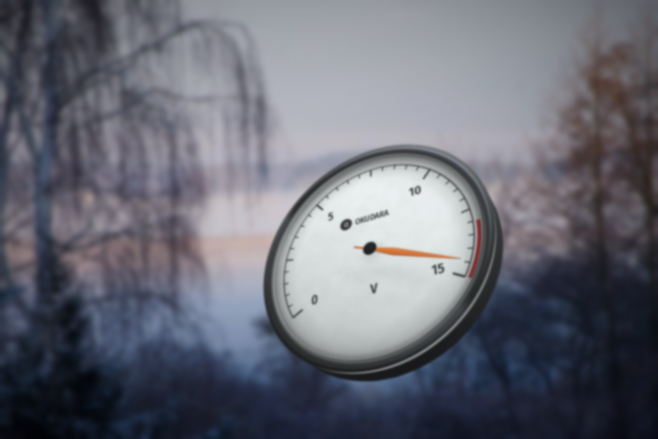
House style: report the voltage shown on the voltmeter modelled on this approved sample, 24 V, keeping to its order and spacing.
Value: 14.5 V
